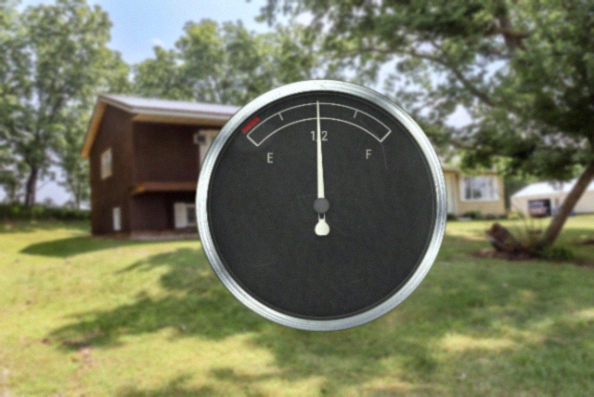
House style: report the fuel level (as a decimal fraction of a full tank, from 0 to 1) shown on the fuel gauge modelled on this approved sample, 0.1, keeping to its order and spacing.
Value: 0.5
